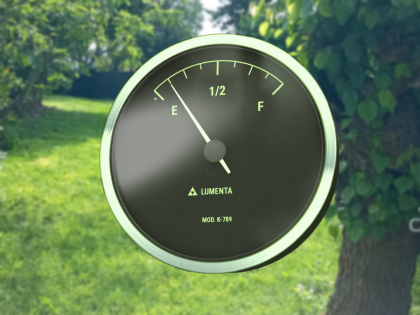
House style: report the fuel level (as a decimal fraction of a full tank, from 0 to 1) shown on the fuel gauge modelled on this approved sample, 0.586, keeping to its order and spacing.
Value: 0.125
